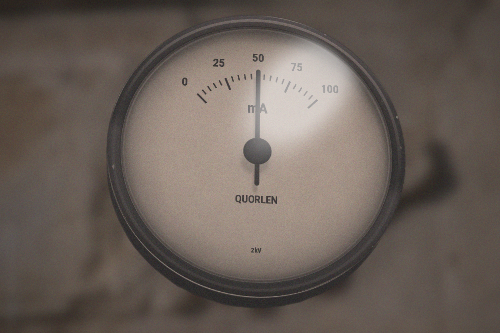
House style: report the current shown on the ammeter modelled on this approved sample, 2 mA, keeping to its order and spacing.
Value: 50 mA
